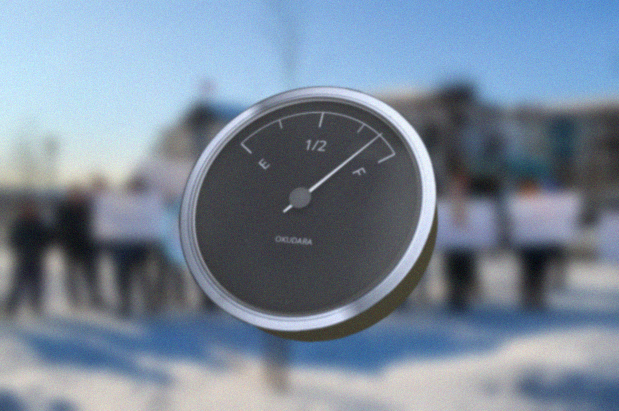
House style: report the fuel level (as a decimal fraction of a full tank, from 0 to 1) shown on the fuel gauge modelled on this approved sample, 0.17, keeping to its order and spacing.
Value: 0.875
